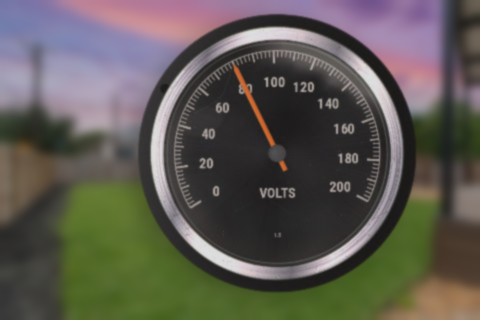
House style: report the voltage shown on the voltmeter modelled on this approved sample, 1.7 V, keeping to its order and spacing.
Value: 80 V
